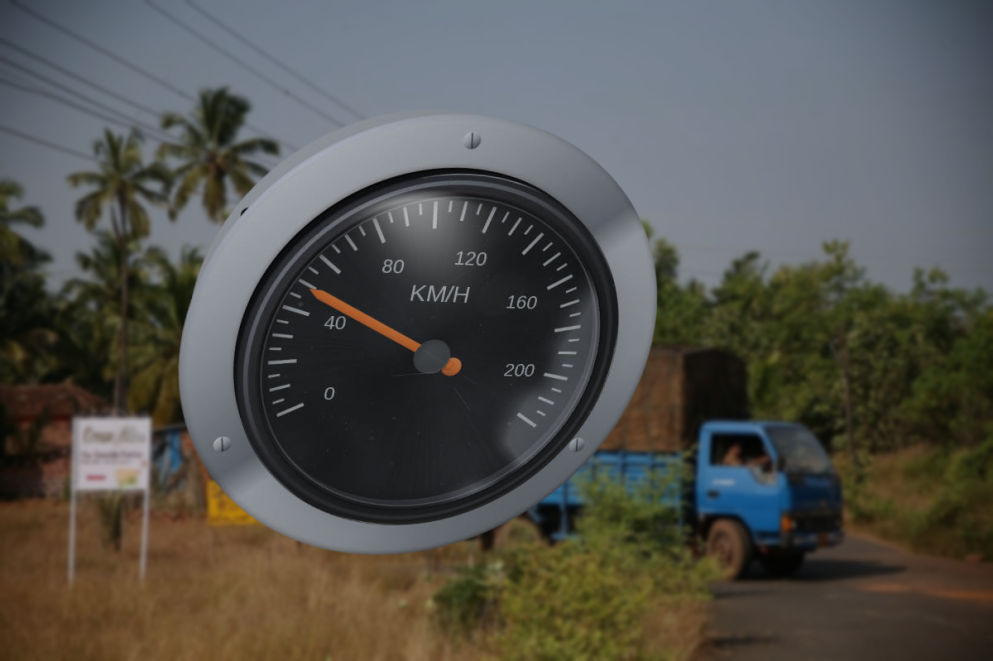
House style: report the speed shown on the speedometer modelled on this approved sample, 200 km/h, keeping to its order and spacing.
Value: 50 km/h
